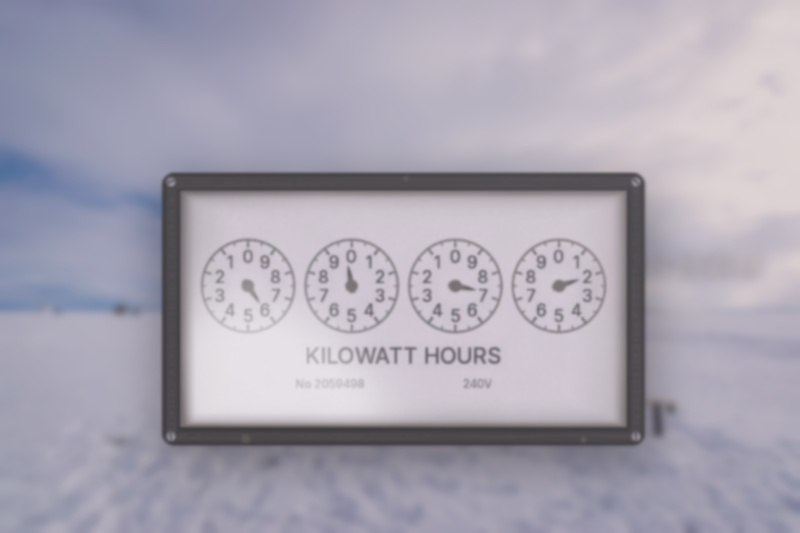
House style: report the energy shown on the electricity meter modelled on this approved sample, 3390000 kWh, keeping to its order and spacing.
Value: 5972 kWh
